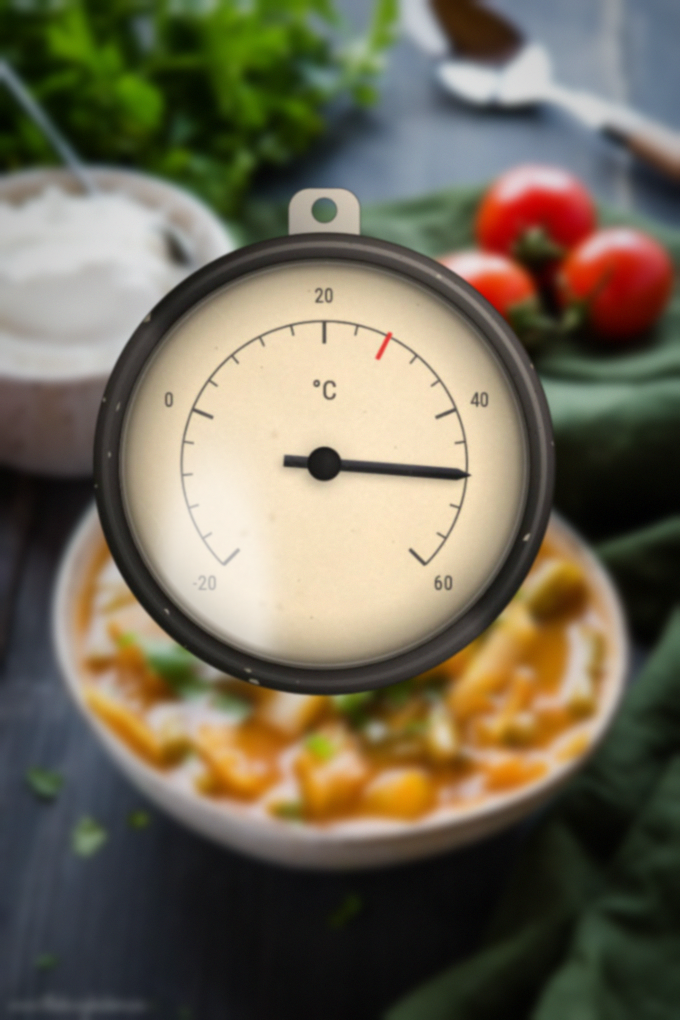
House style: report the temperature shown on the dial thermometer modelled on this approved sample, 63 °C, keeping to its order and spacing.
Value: 48 °C
